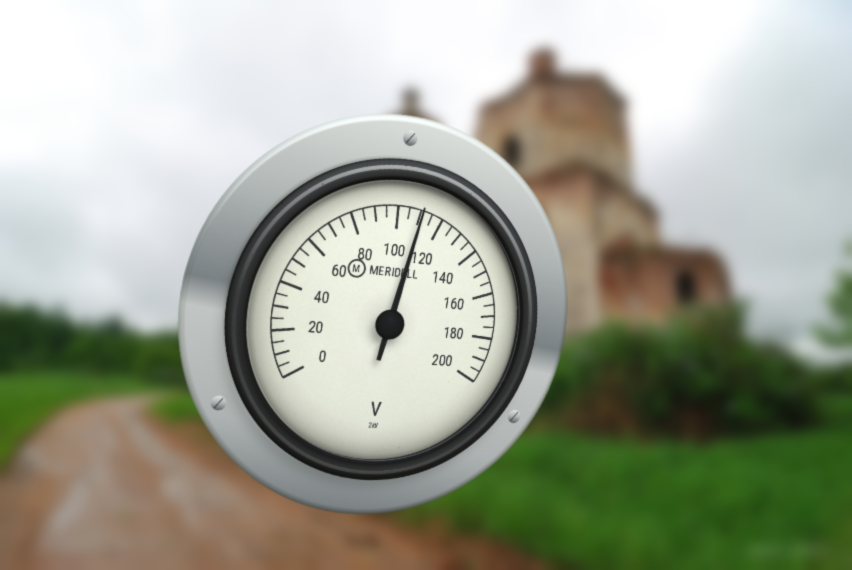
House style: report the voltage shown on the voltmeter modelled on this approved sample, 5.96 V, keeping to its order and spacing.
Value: 110 V
